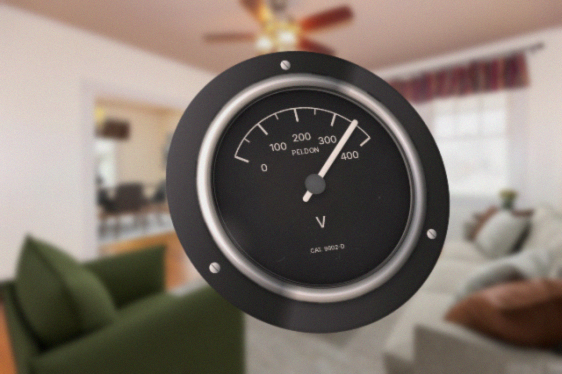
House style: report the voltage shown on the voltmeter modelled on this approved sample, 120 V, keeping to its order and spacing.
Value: 350 V
